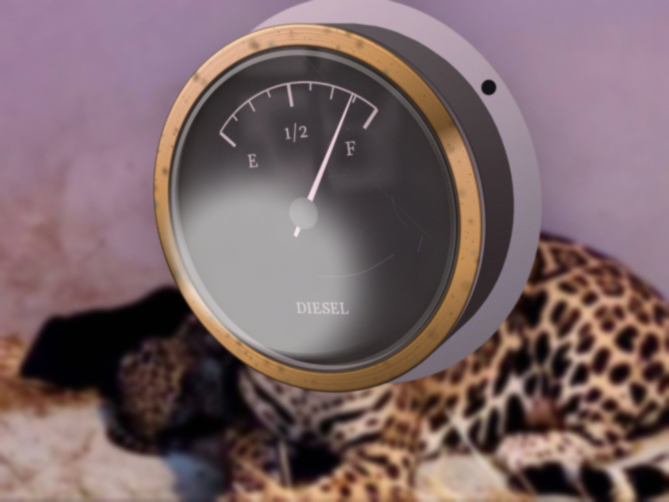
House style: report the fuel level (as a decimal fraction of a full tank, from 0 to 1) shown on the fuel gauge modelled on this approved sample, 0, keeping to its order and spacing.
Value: 0.875
